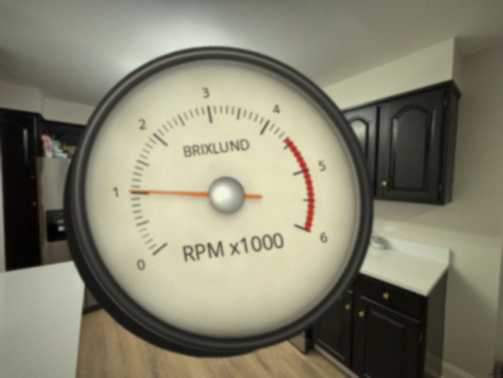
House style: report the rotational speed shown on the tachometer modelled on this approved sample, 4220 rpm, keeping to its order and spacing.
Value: 1000 rpm
